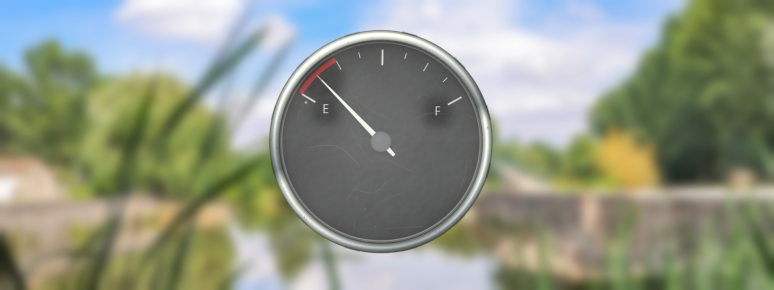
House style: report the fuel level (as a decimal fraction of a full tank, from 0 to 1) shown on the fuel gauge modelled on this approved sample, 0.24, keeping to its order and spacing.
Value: 0.125
